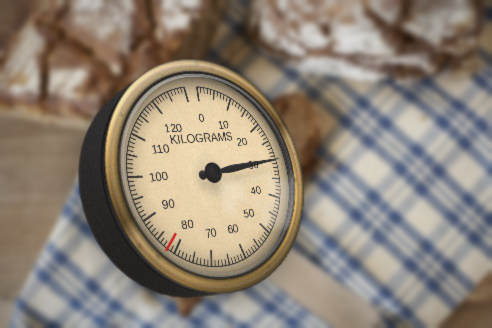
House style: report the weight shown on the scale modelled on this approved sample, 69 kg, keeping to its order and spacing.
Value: 30 kg
